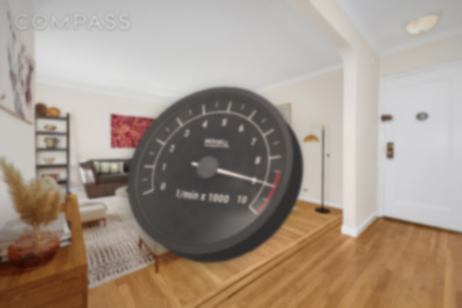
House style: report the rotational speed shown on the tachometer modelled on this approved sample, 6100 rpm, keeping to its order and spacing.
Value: 9000 rpm
